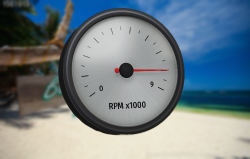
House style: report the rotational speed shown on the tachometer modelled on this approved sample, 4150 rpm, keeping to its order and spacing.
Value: 8000 rpm
